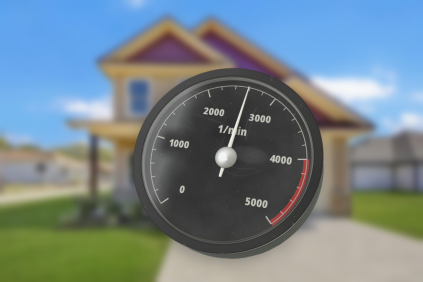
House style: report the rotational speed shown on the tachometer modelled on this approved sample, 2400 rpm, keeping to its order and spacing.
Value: 2600 rpm
